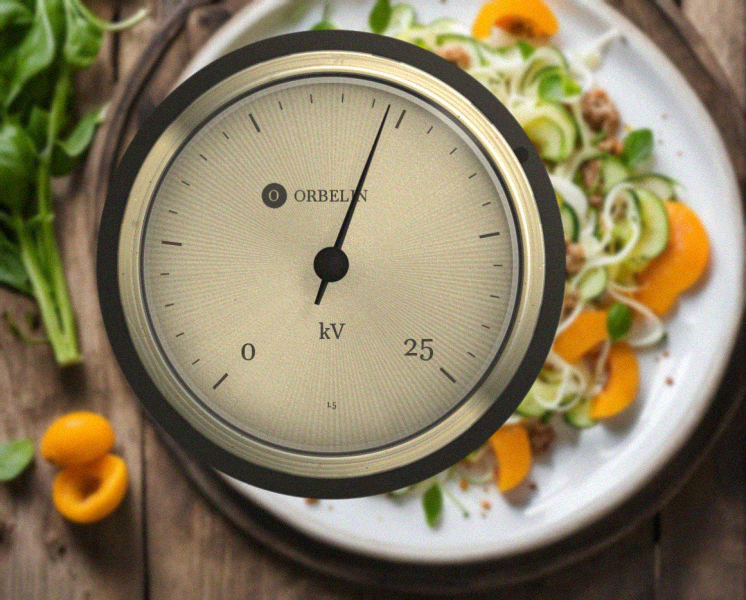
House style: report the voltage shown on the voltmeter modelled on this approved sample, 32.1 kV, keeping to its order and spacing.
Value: 14.5 kV
